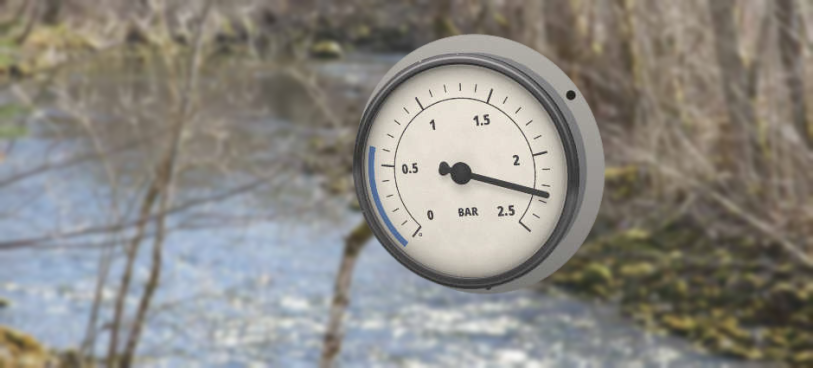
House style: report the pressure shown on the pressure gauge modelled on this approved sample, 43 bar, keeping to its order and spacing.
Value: 2.25 bar
